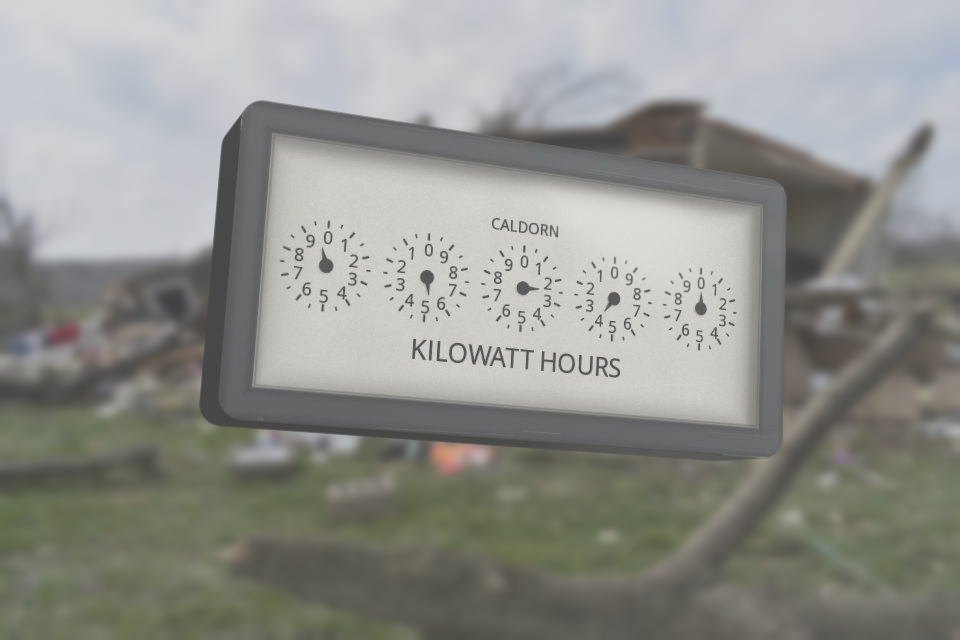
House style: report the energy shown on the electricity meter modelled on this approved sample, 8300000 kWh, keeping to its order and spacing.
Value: 95240 kWh
